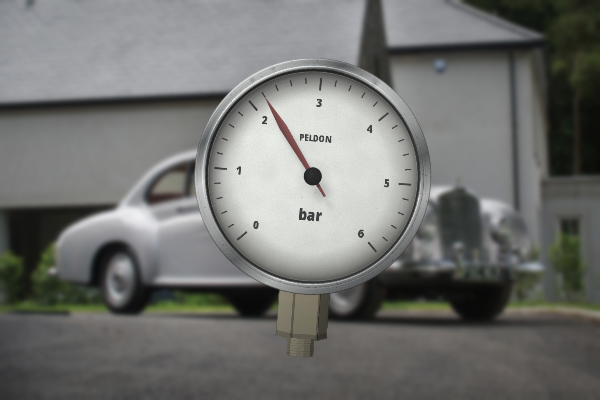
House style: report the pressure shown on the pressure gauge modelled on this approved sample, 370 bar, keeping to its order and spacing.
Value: 2.2 bar
